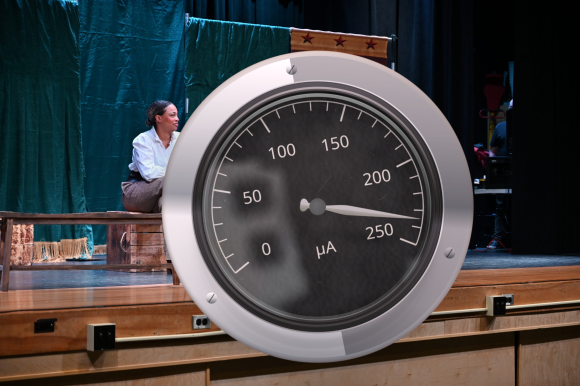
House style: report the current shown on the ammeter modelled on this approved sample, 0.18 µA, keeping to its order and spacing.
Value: 235 µA
